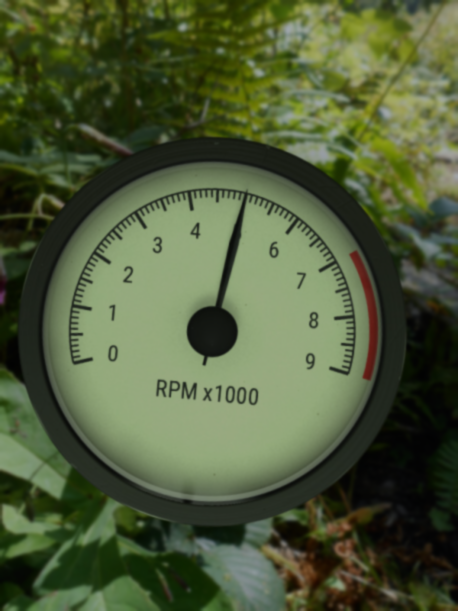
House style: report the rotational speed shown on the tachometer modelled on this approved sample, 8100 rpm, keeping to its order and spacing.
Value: 5000 rpm
